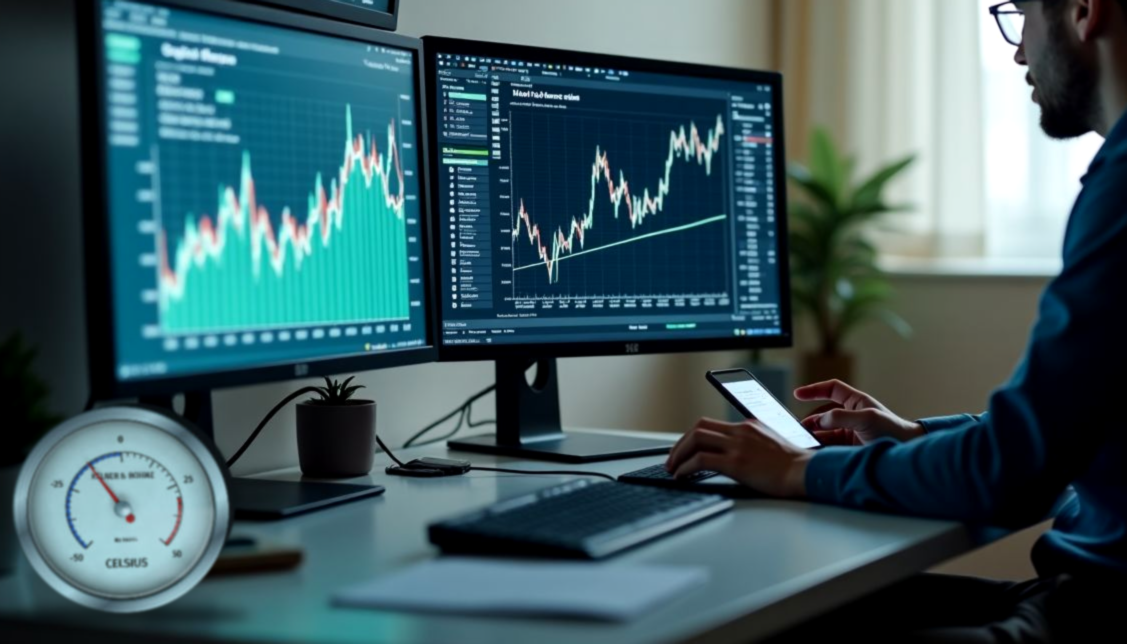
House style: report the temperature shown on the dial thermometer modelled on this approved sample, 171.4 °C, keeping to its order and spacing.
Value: -12.5 °C
